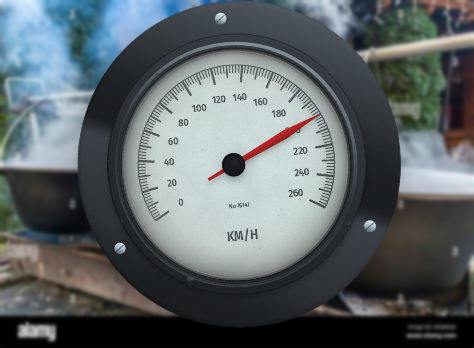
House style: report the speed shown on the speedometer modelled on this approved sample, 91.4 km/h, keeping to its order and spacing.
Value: 200 km/h
